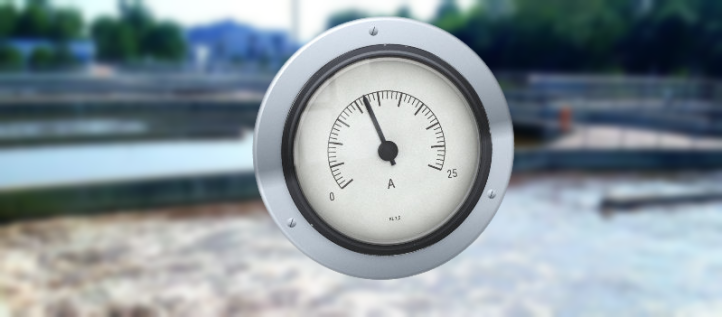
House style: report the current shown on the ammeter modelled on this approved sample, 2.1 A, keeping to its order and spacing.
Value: 11 A
